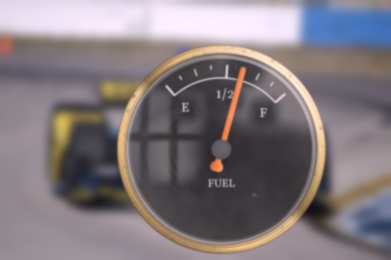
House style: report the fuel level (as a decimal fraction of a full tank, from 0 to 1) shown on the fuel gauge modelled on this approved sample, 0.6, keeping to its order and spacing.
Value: 0.625
